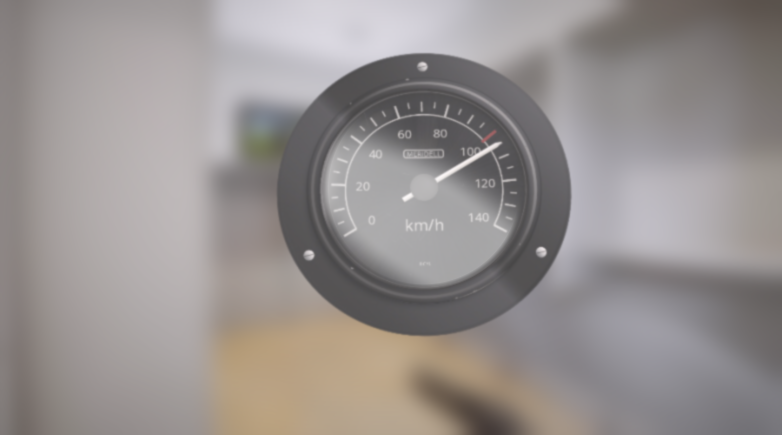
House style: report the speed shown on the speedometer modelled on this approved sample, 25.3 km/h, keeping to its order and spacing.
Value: 105 km/h
